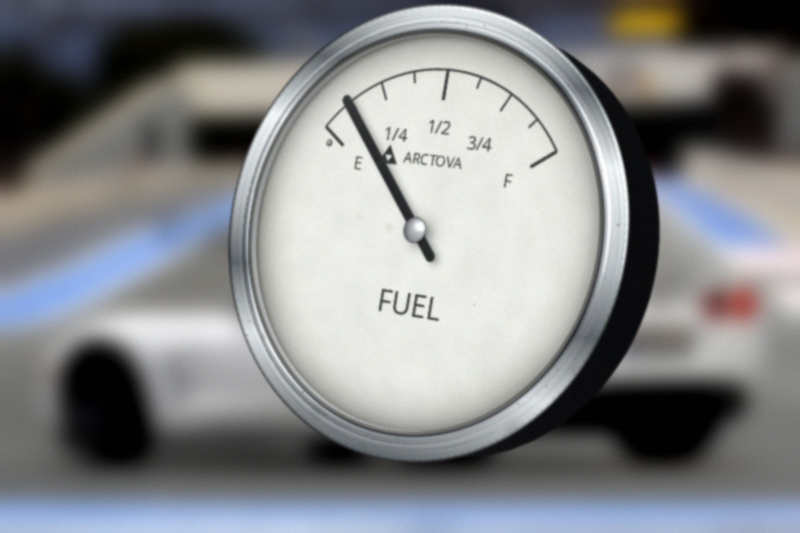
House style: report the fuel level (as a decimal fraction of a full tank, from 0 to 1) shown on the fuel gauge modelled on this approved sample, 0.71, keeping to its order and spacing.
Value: 0.125
